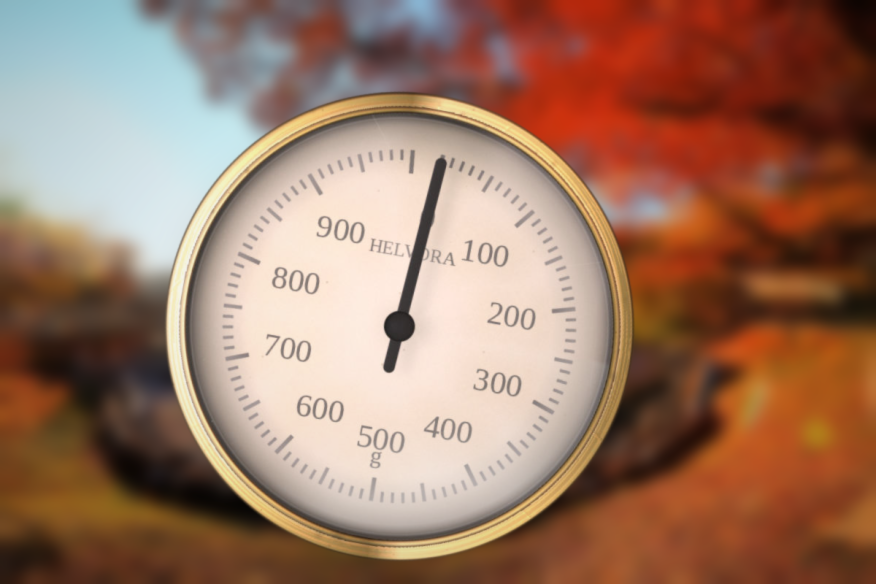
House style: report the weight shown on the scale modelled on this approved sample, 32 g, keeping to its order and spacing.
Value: 0 g
